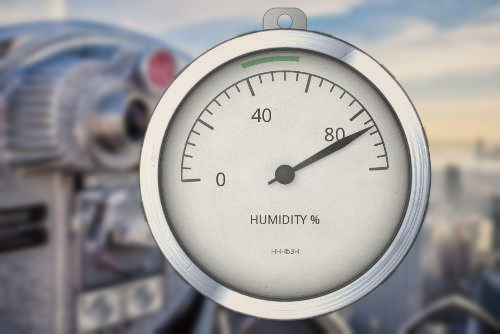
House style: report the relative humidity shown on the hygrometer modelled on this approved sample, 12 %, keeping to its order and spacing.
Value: 86 %
